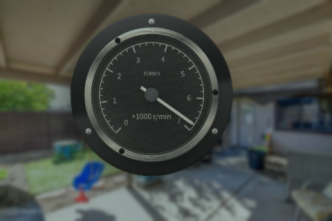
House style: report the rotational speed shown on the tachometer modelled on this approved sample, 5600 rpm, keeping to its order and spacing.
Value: 6800 rpm
